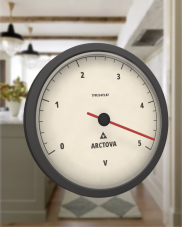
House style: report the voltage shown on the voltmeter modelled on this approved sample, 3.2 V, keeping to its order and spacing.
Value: 4.8 V
